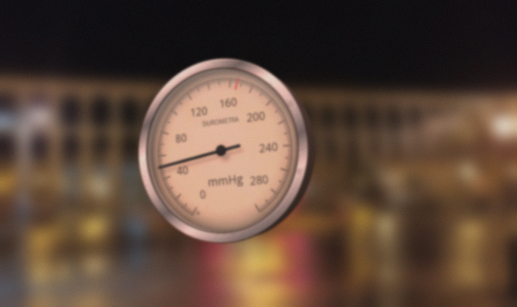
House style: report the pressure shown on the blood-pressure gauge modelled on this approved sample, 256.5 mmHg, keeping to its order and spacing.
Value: 50 mmHg
